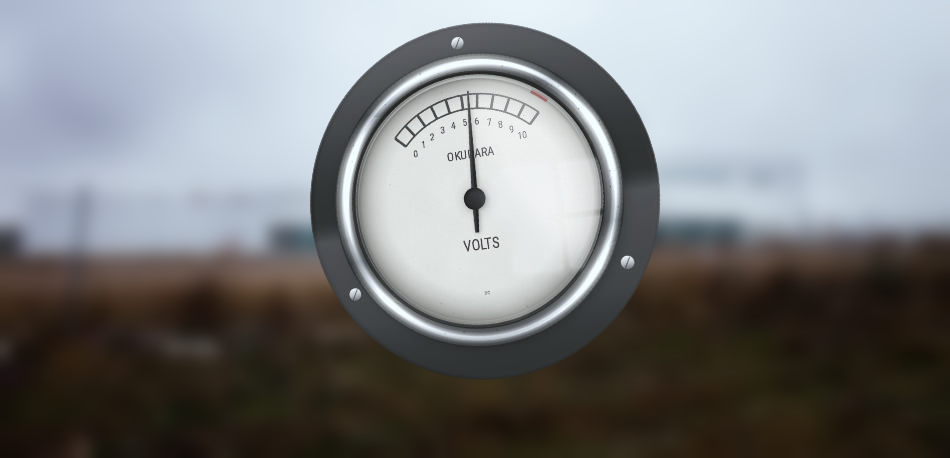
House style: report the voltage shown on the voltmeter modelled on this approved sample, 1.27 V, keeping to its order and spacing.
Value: 5.5 V
